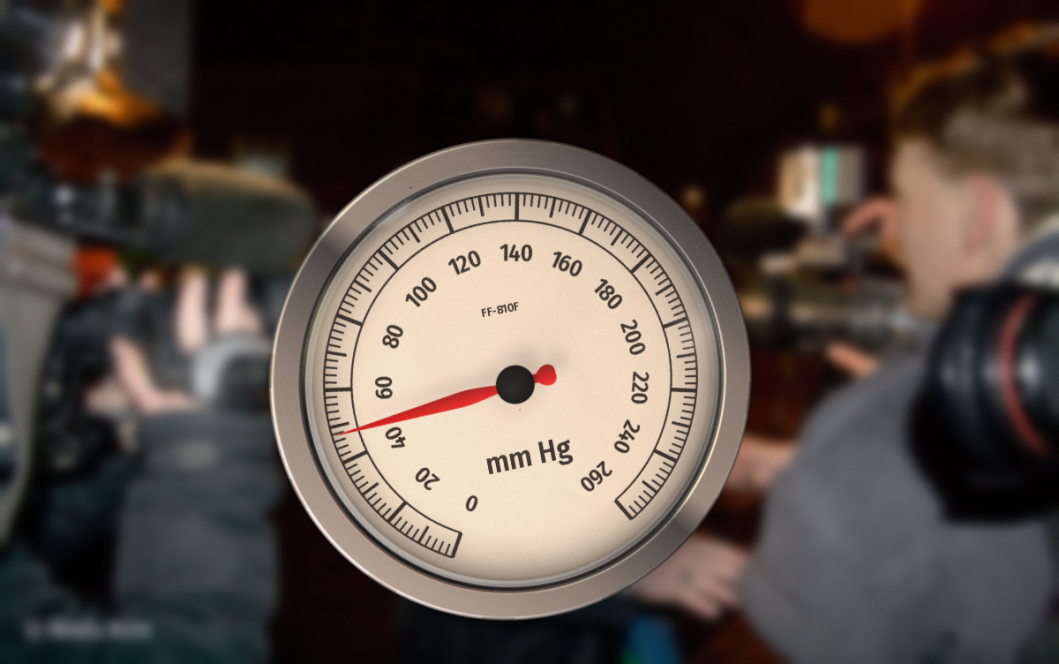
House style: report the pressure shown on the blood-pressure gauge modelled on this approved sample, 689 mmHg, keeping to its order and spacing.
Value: 48 mmHg
